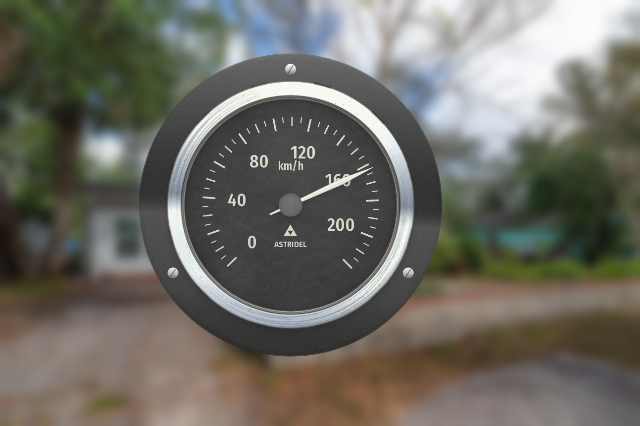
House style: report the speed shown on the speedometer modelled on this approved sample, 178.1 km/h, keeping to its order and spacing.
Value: 162.5 km/h
